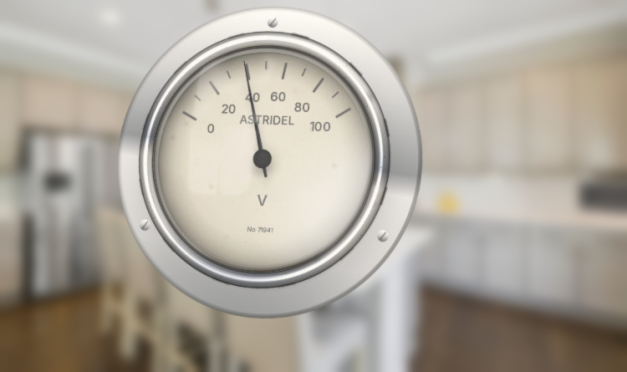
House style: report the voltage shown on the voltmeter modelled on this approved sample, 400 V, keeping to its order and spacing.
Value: 40 V
